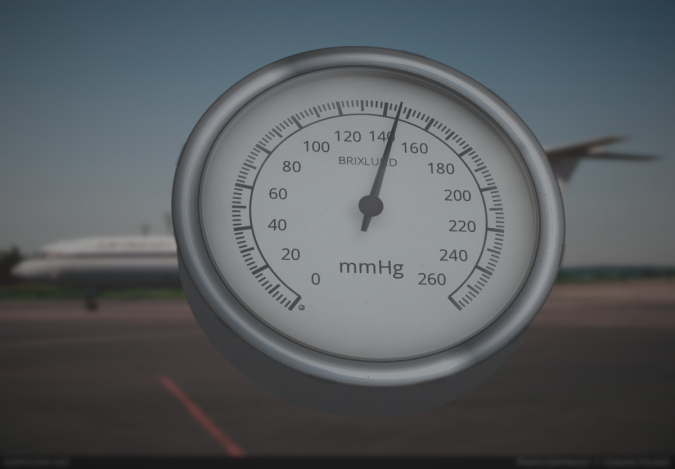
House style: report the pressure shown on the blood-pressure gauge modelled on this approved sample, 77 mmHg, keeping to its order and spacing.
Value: 146 mmHg
